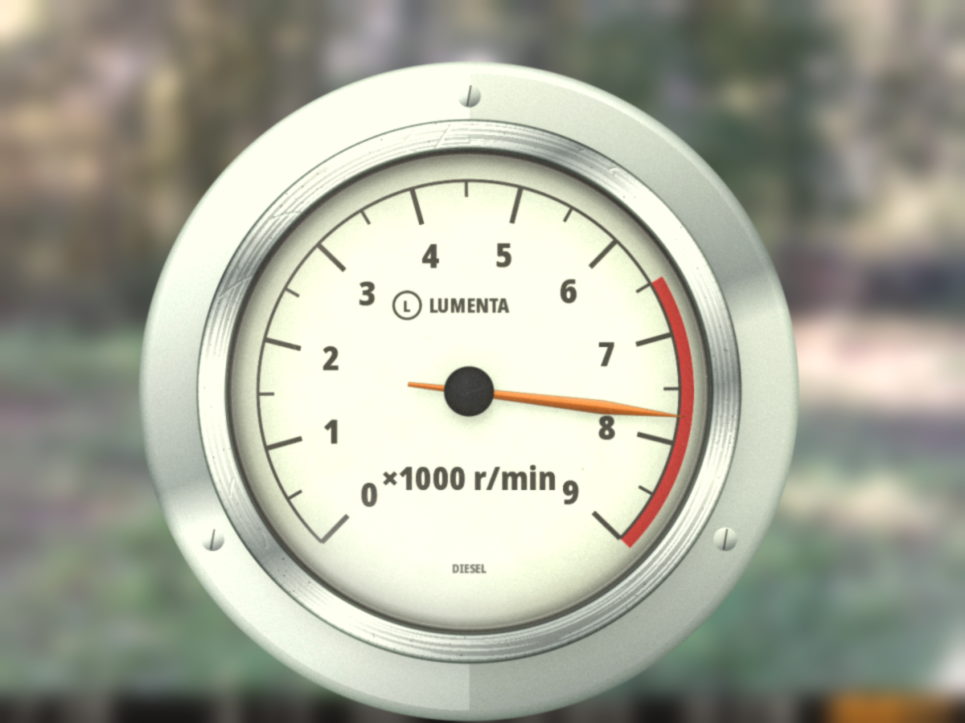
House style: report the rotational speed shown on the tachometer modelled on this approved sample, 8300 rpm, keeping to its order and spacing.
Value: 7750 rpm
